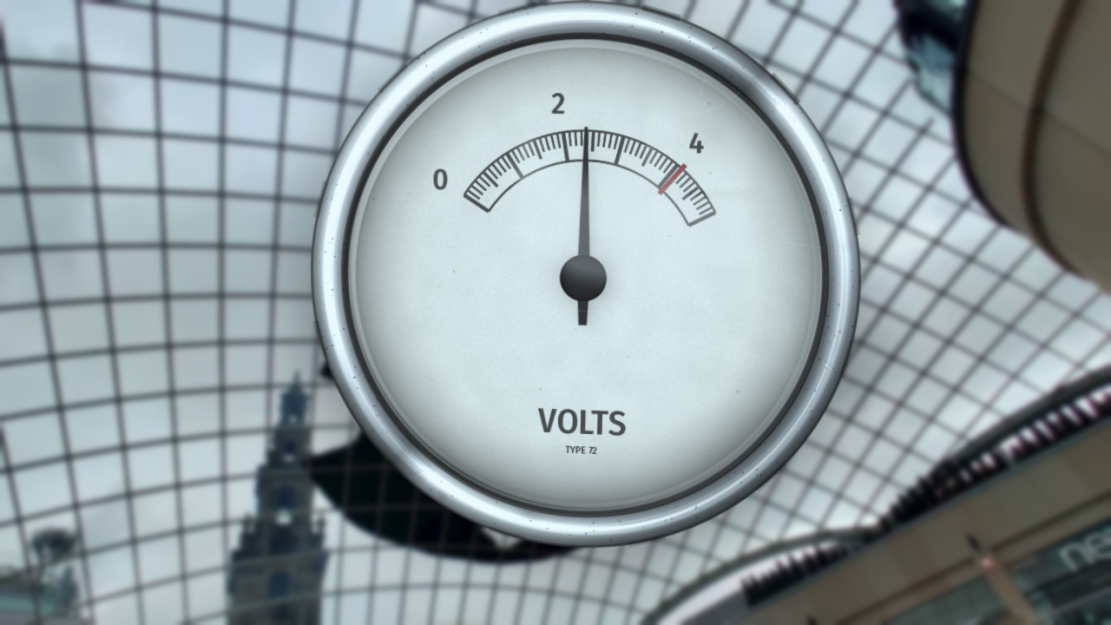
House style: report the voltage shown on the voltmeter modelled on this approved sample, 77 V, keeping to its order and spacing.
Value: 2.4 V
